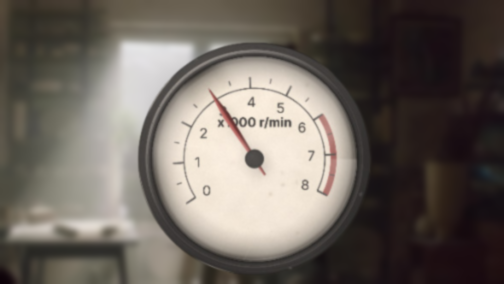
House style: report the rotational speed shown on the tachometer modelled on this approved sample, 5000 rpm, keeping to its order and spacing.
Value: 3000 rpm
